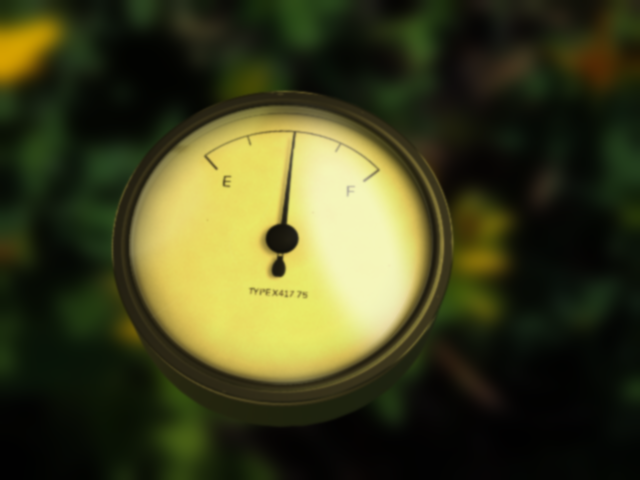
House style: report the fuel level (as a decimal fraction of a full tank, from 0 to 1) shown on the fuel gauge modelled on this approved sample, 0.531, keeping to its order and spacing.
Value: 0.5
